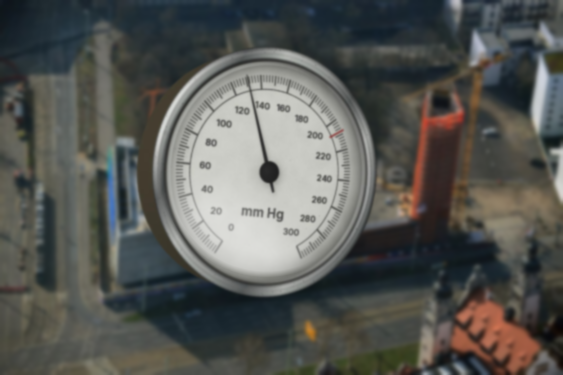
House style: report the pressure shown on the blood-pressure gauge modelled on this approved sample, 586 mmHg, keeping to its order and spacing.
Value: 130 mmHg
